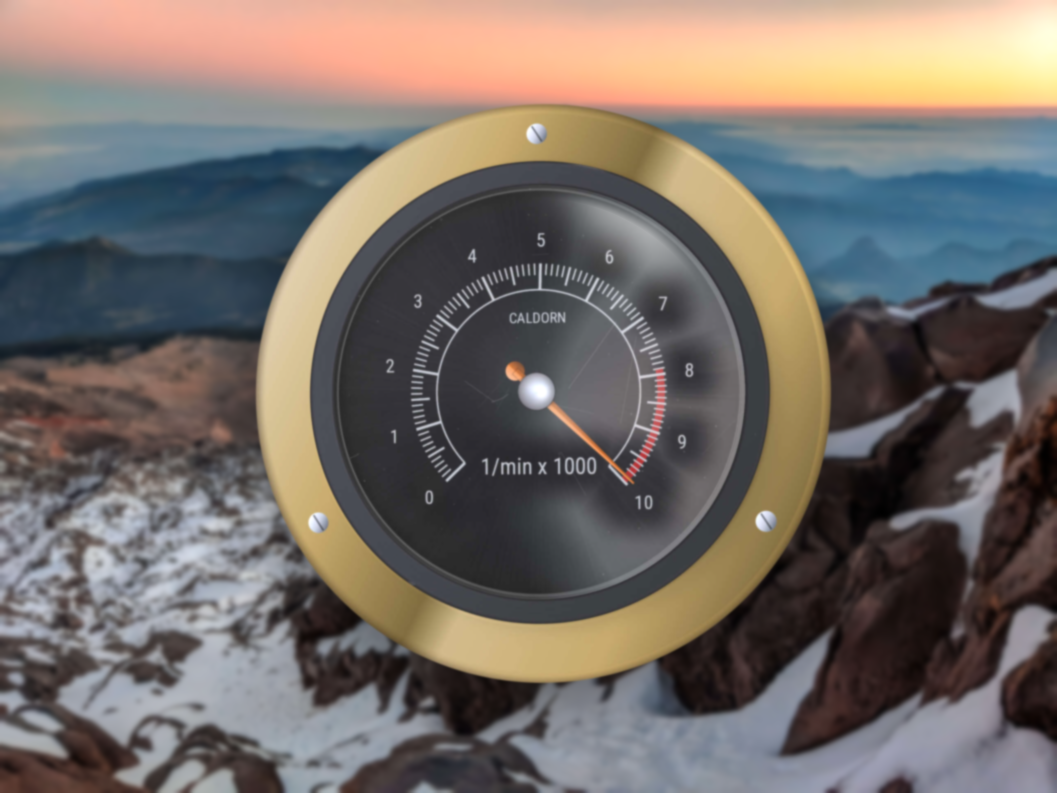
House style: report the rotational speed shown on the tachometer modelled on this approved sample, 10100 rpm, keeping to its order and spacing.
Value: 9900 rpm
